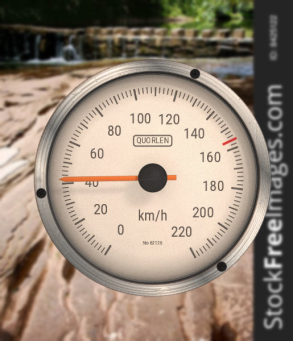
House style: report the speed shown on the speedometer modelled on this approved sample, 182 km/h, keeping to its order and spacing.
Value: 42 km/h
